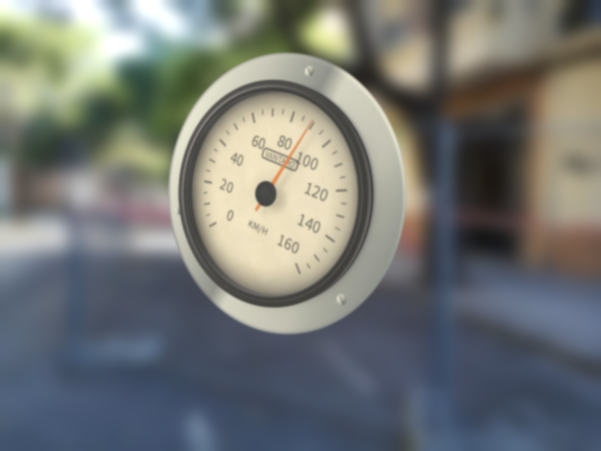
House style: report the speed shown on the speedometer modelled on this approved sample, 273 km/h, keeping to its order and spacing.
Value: 90 km/h
